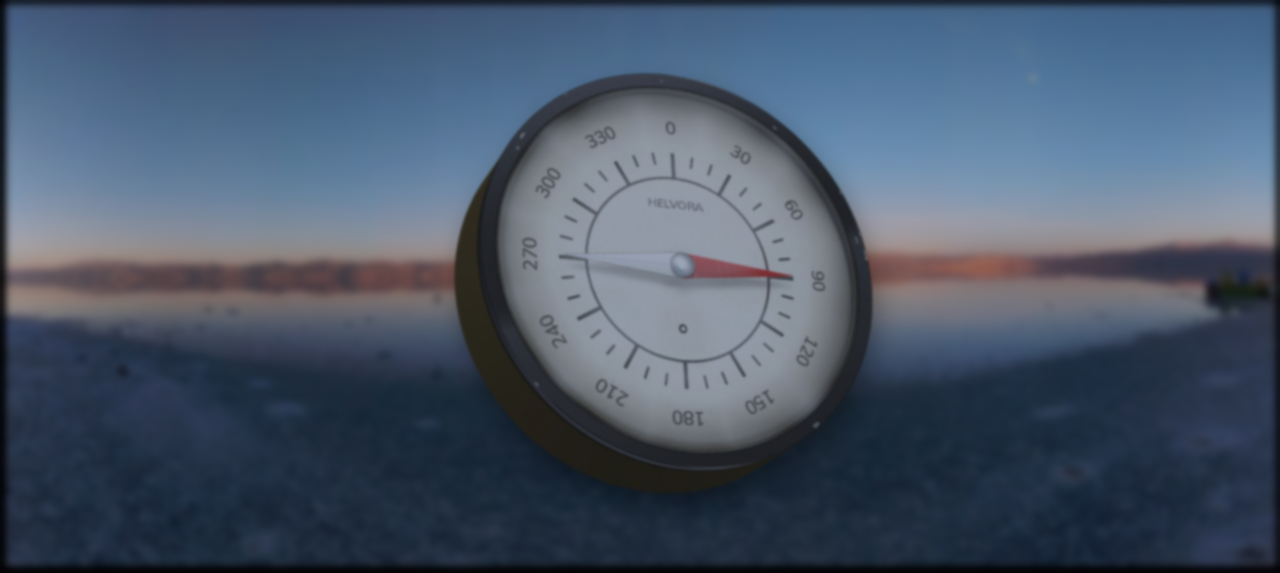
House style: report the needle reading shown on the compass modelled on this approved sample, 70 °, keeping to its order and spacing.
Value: 90 °
